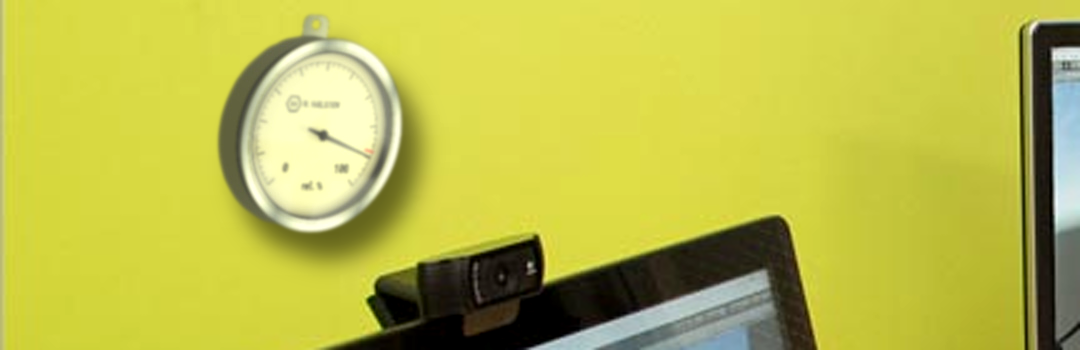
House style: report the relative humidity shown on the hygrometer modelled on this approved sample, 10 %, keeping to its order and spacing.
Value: 90 %
